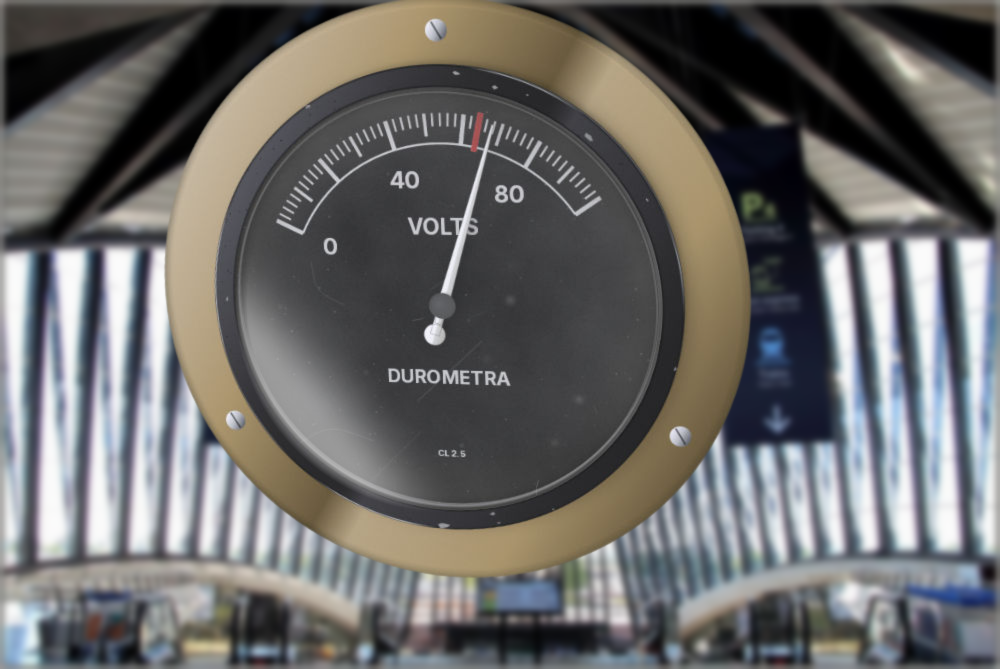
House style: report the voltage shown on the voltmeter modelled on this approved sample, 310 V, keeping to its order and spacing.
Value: 68 V
